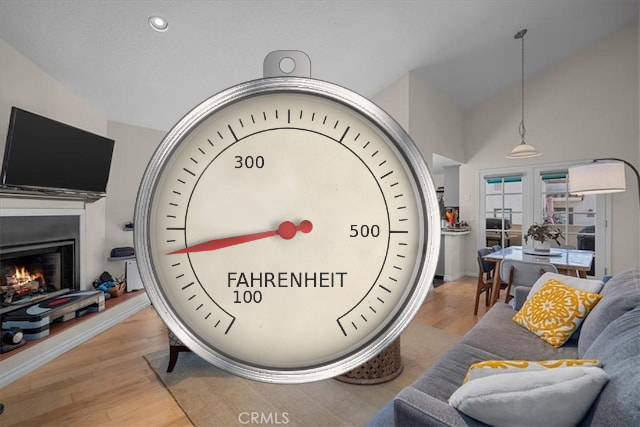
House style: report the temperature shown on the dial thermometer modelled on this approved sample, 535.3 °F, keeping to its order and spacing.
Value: 180 °F
